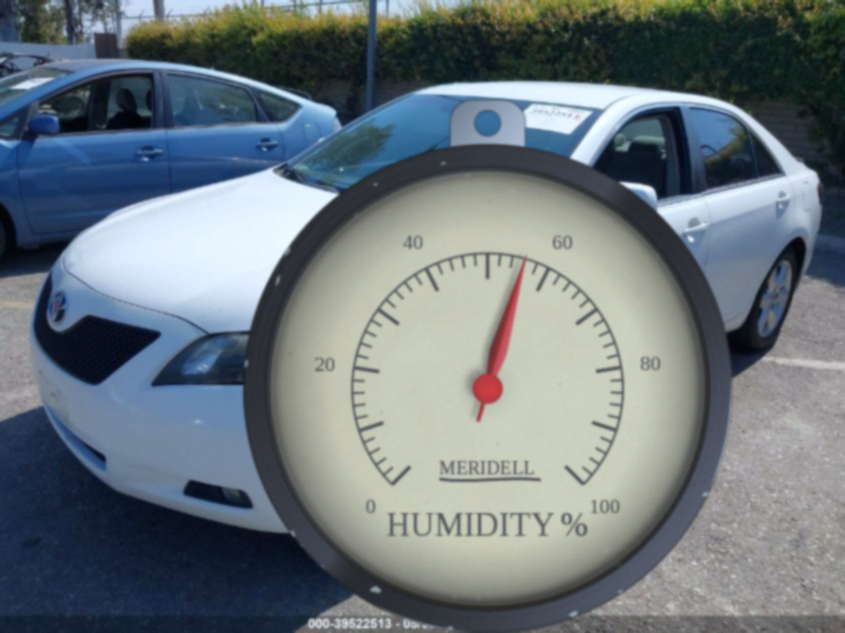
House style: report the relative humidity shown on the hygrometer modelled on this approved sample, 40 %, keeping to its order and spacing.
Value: 56 %
